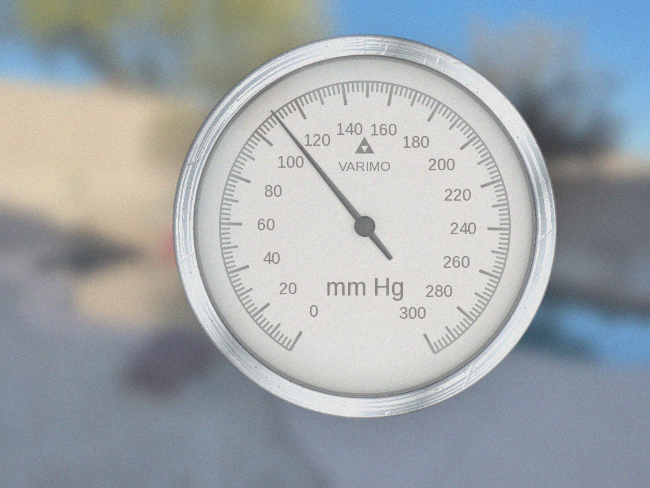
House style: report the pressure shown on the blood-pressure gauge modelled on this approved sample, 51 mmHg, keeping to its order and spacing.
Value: 110 mmHg
